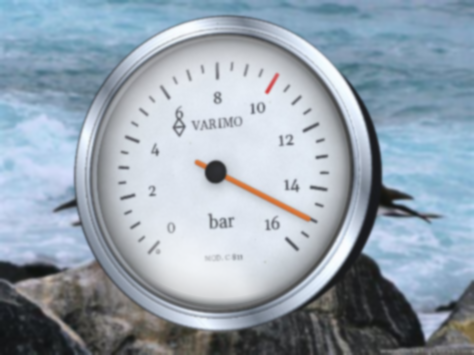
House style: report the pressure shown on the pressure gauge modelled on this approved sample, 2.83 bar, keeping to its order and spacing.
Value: 15 bar
